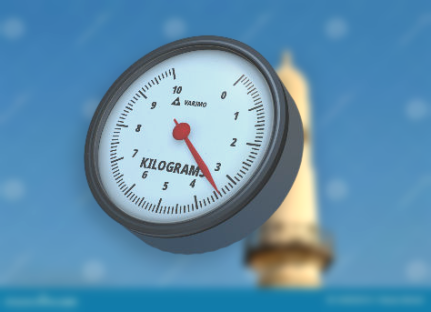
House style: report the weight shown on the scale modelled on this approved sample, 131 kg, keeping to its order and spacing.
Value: 3.4 kg
